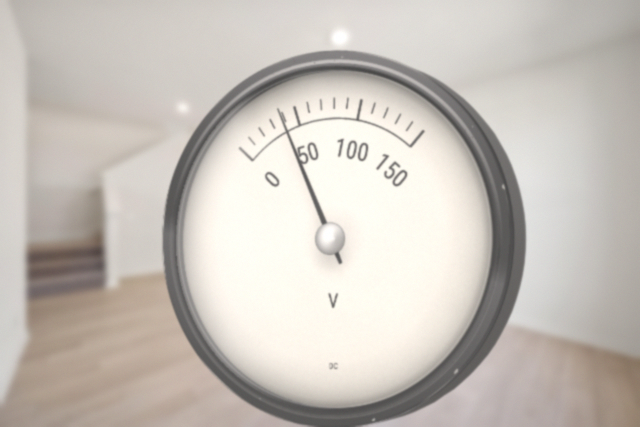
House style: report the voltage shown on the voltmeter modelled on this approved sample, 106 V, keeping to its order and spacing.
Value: 40 V
